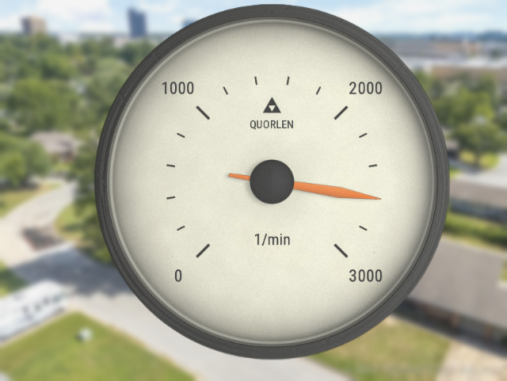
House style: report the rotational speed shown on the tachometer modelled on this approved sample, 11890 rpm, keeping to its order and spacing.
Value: 2600 rpm
